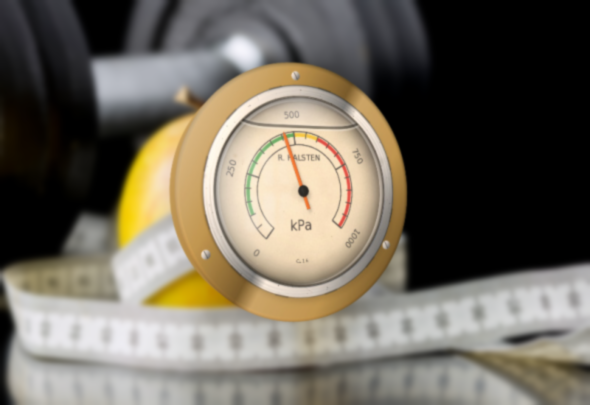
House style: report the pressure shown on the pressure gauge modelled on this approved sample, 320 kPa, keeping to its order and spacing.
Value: 450 kPa
